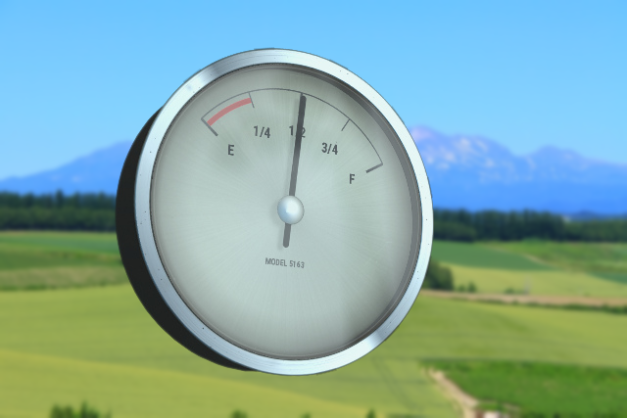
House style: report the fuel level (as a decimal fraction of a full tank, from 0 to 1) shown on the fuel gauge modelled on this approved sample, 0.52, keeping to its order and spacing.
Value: 0.5
